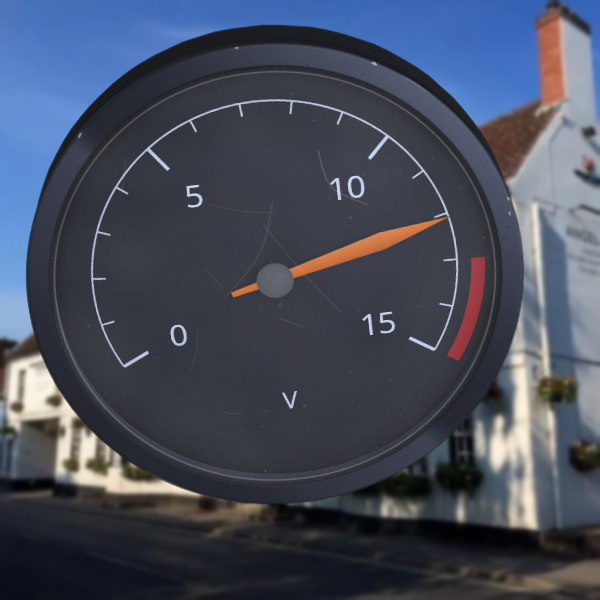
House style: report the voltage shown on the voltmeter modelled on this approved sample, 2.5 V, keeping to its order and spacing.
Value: 12 V
